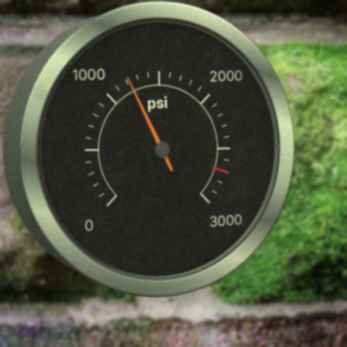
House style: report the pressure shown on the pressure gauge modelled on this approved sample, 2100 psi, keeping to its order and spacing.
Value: 1200 psi
